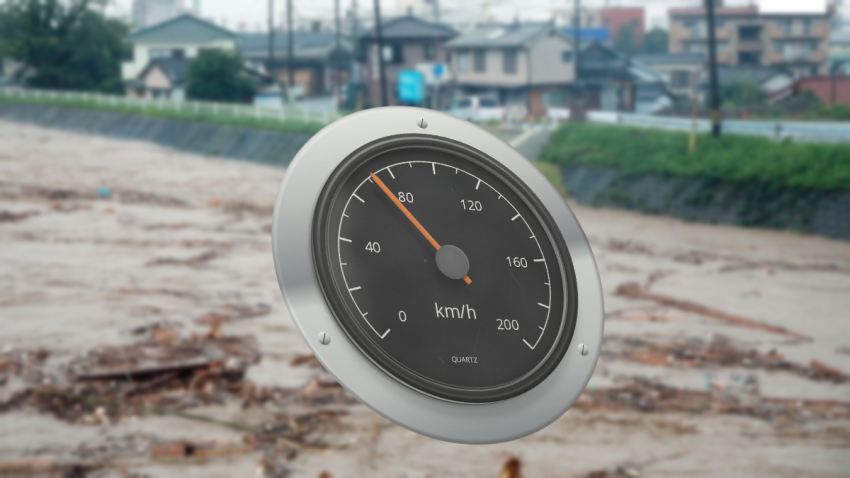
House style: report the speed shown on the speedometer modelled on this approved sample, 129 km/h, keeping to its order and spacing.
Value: 70 km/h
